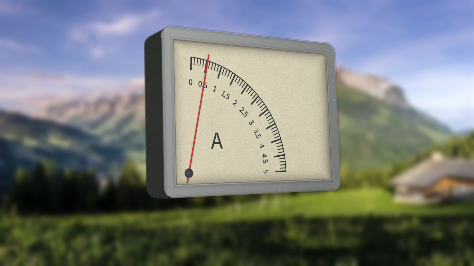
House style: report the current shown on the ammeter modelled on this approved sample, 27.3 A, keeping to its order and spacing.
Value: 0.5 A
